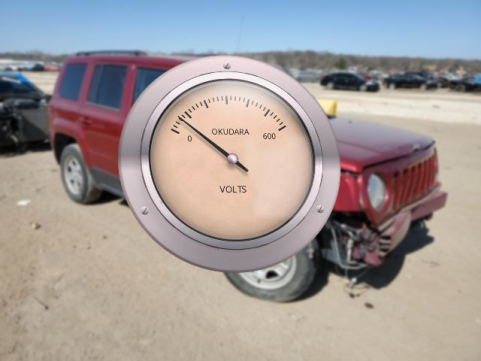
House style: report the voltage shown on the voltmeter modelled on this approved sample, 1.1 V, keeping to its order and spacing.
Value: 60 V
